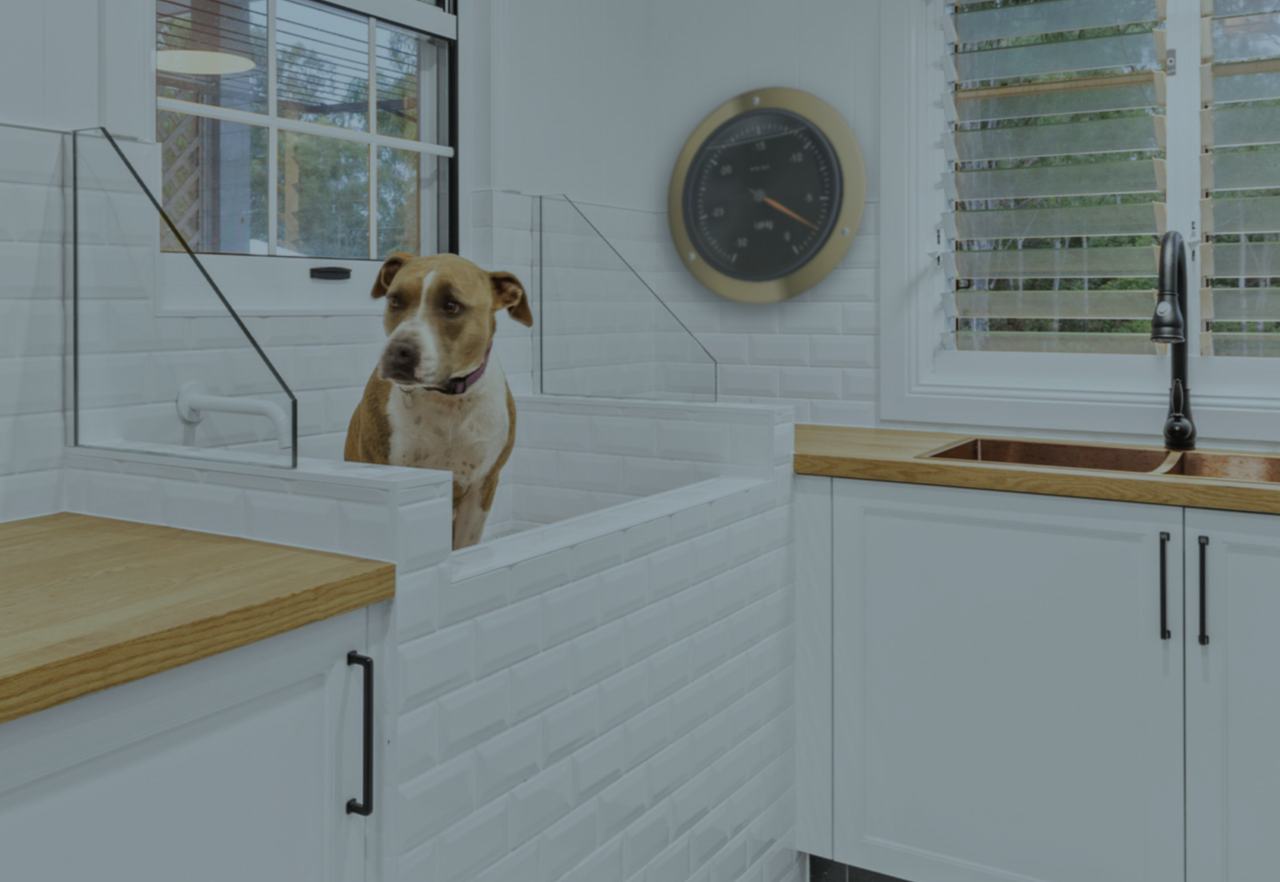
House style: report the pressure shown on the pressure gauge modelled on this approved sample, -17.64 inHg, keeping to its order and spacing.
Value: -2.5 inHg
